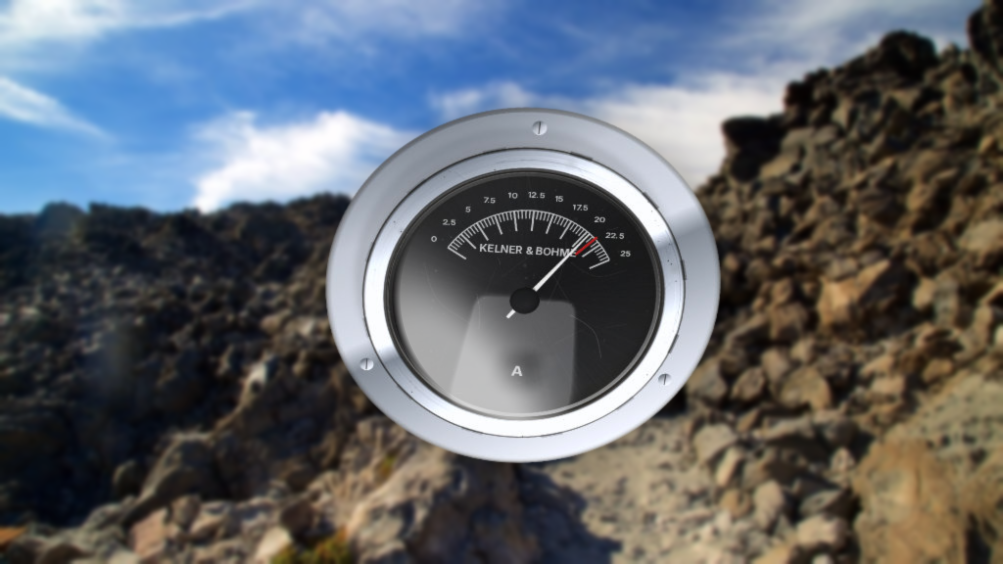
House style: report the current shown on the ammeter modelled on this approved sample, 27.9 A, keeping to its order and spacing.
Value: 20 A
